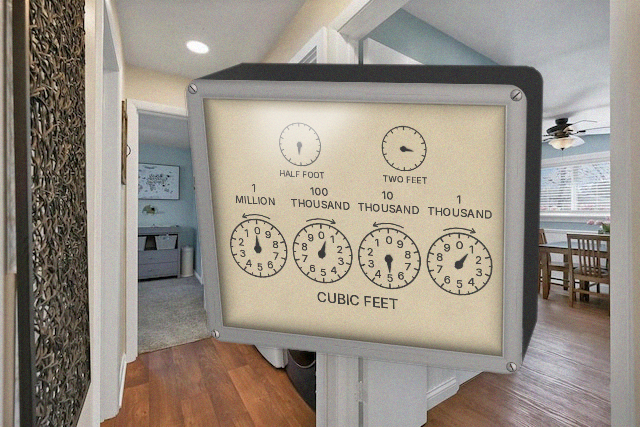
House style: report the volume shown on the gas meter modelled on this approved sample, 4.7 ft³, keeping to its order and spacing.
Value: 5100 ft³
